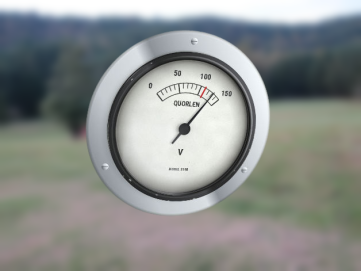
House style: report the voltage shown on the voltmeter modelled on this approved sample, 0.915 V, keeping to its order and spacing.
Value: 130 V
